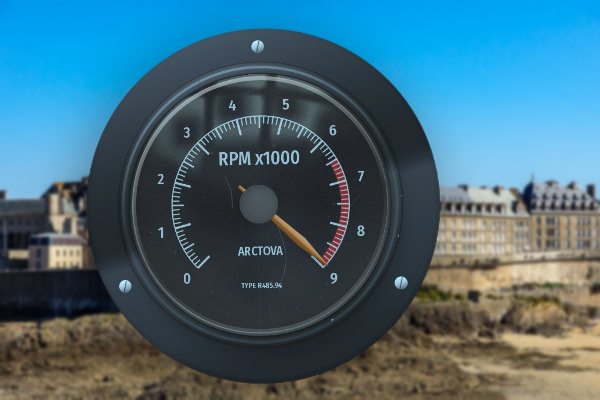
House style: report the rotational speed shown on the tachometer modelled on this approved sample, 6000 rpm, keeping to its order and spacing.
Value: 8900 rpm
